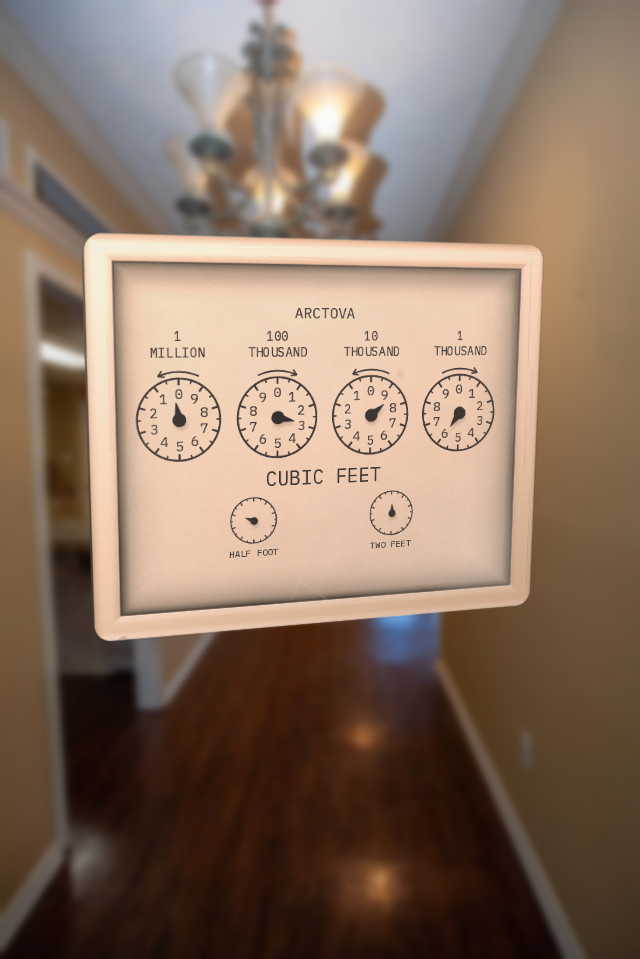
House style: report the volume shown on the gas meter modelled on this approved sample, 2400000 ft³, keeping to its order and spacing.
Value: 28600 ft³
